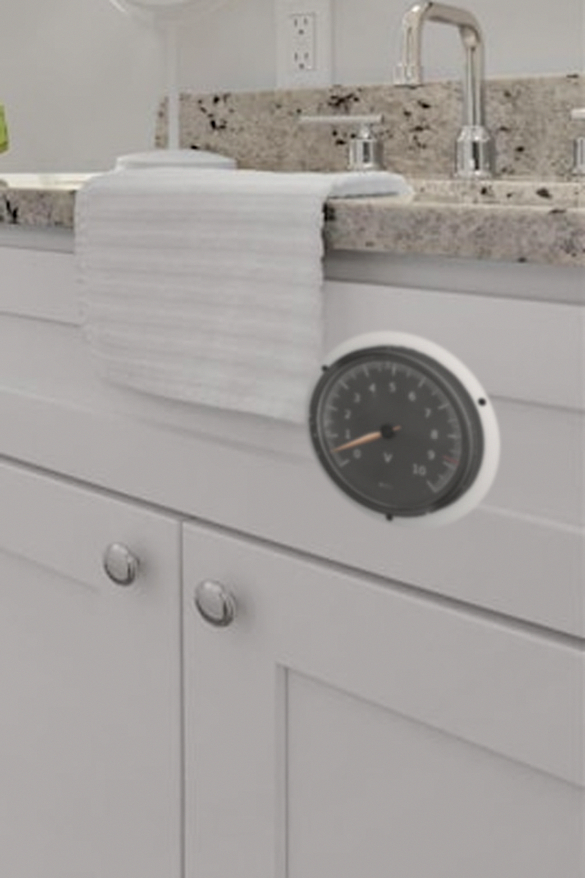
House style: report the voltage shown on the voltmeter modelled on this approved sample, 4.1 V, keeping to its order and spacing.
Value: 0.5 V
